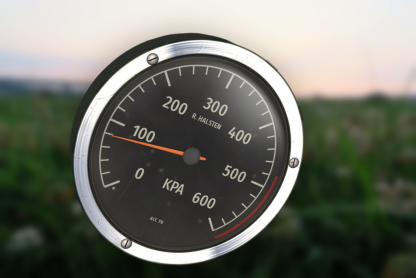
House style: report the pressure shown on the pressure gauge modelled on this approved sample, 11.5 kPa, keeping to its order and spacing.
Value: 80 kPa
